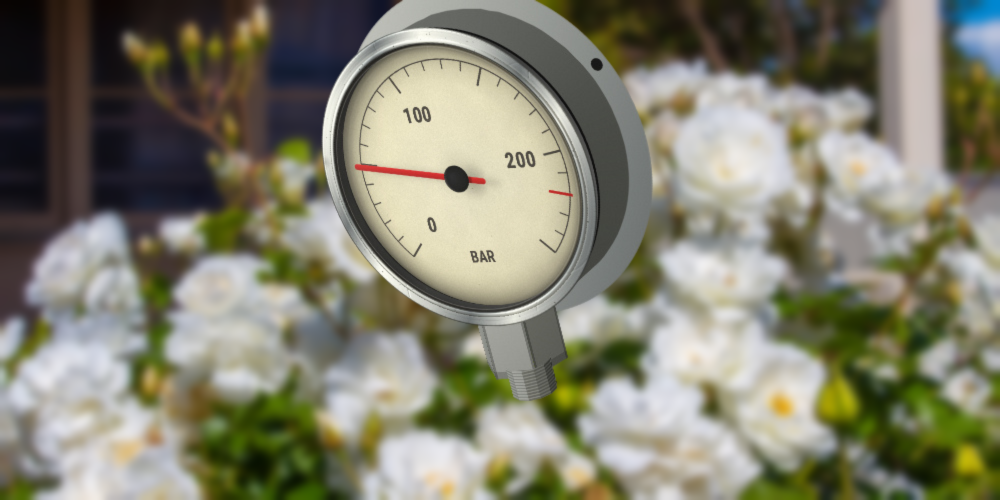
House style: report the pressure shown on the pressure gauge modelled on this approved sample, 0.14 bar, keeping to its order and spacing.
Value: 50 bar
